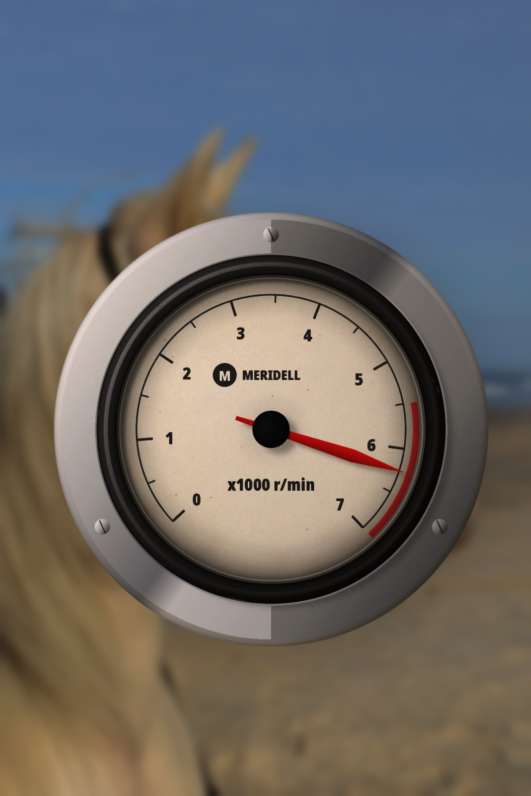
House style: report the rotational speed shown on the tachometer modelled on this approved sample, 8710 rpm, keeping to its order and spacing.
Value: 6250 rpm
